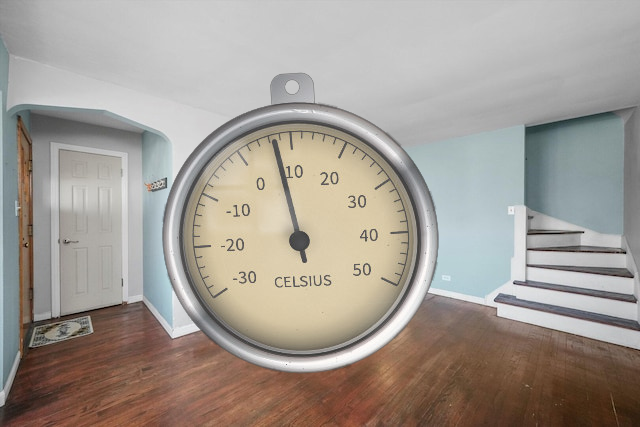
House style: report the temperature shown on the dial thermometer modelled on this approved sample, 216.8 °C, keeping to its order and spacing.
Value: 7 °C
